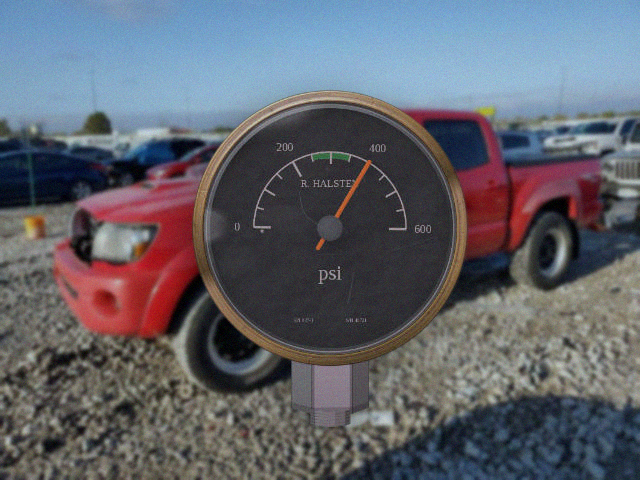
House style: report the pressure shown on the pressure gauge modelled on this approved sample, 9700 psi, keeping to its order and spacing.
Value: 400 psi
